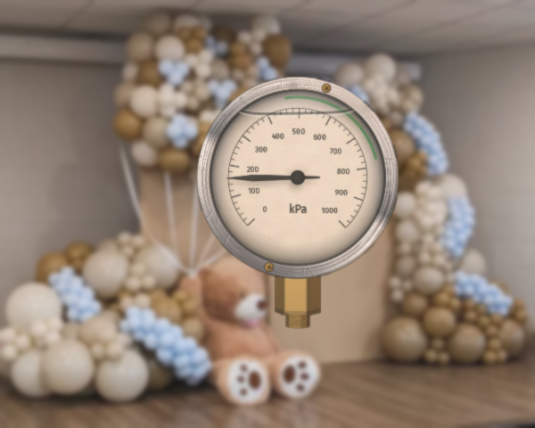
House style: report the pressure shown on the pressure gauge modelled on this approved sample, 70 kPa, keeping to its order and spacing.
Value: 160 kPa
